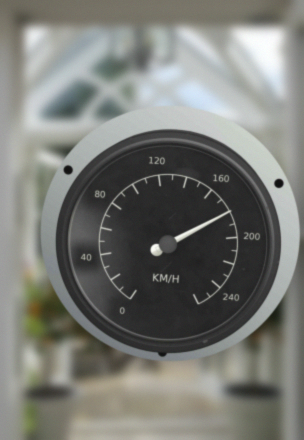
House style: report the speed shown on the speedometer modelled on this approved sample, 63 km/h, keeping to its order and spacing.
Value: 180 km/h
